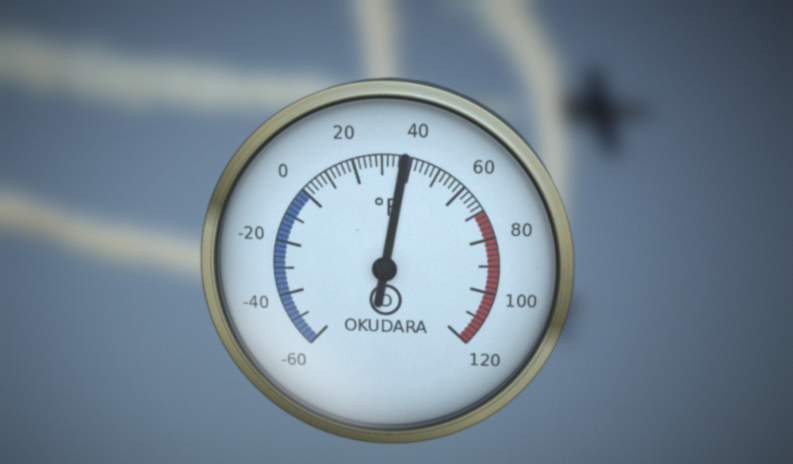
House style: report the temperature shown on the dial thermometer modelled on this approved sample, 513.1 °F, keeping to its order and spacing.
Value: 38 °F
